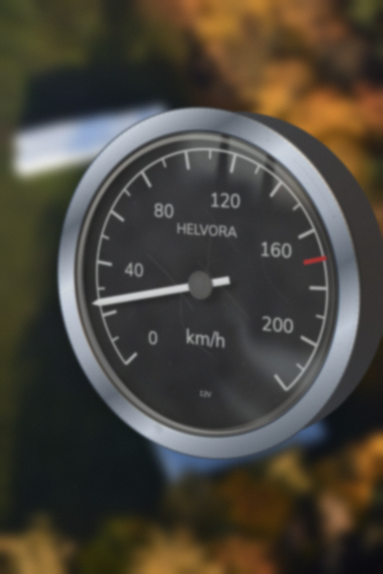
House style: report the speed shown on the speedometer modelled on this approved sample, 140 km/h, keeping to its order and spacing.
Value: 25 km/h
